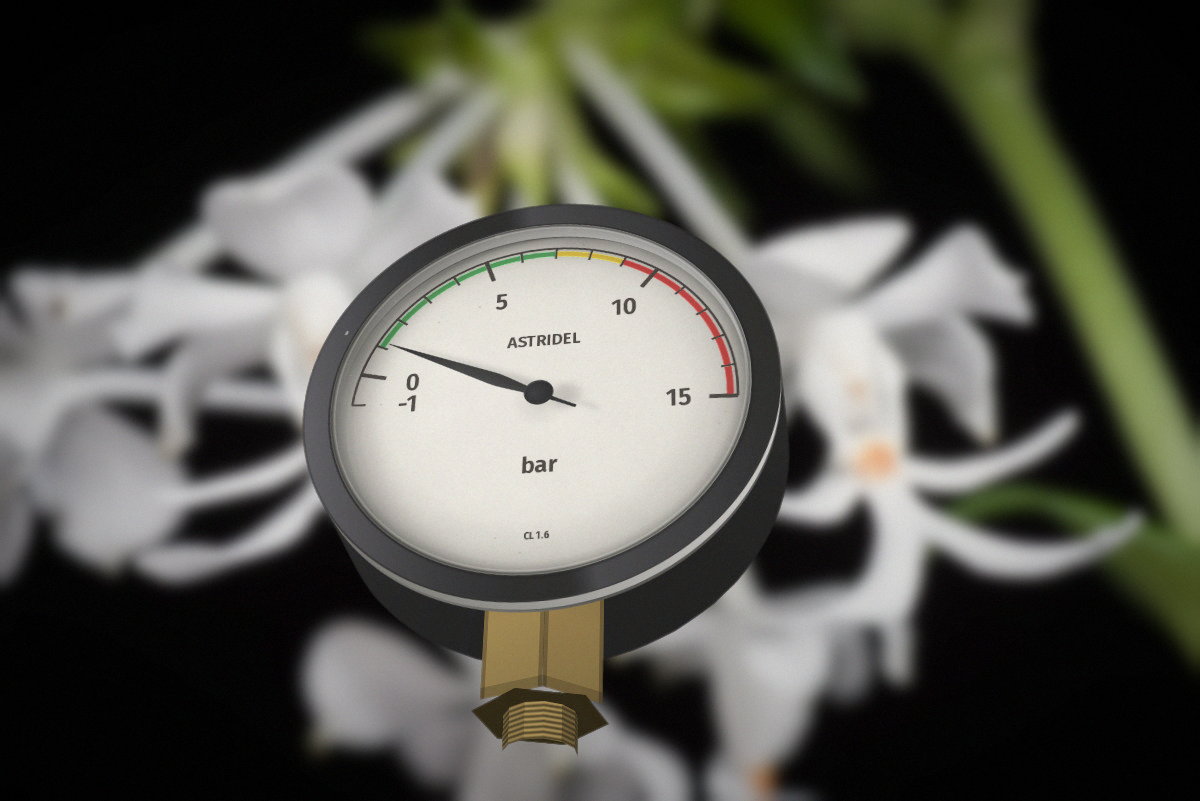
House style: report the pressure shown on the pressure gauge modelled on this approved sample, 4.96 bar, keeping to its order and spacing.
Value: 1 bar
